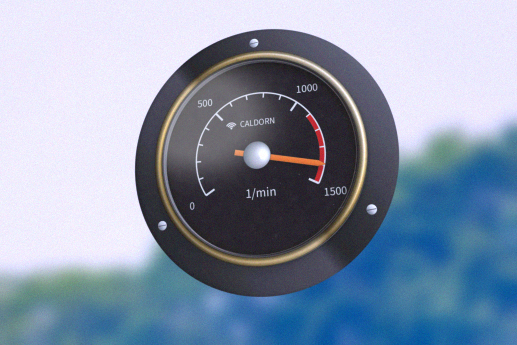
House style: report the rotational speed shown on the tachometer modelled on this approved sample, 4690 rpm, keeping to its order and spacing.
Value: 1400 rpm
